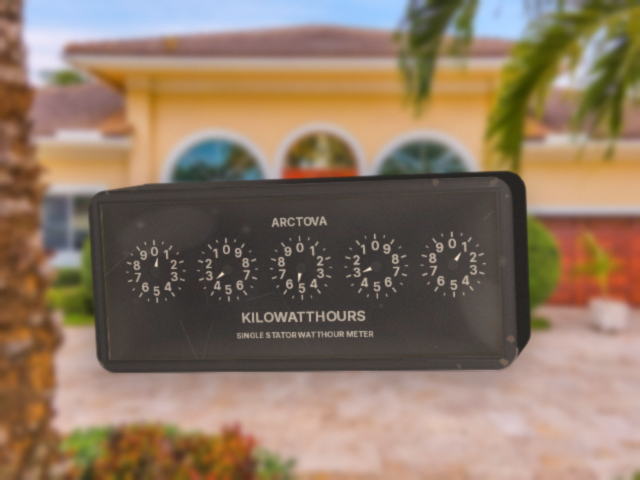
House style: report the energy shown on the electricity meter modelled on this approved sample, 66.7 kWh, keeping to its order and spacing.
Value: 3531 kWh
